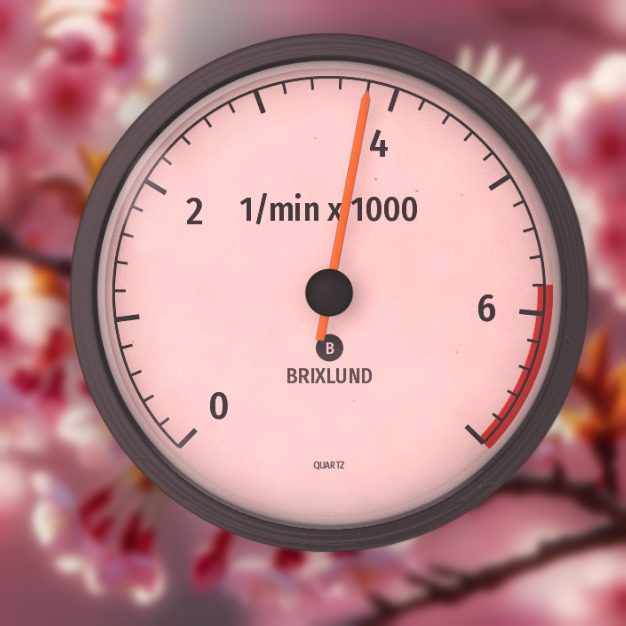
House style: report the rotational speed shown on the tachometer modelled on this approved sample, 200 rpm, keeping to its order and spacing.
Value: 3800 rpm
